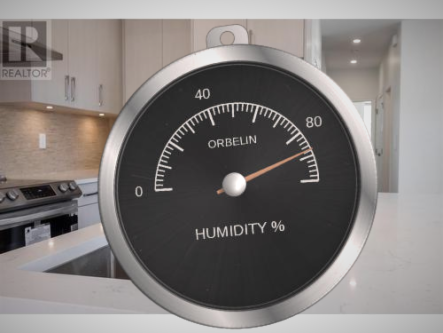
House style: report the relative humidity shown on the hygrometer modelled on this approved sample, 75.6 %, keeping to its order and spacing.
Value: 88 %
